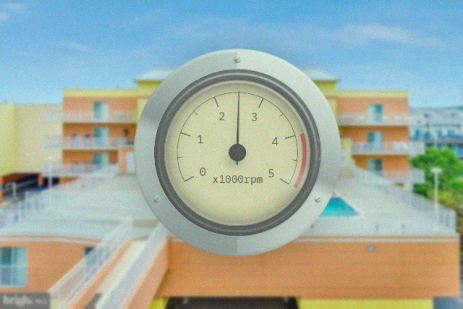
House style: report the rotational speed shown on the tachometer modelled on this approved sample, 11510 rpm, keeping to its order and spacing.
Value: 2500 rpm
